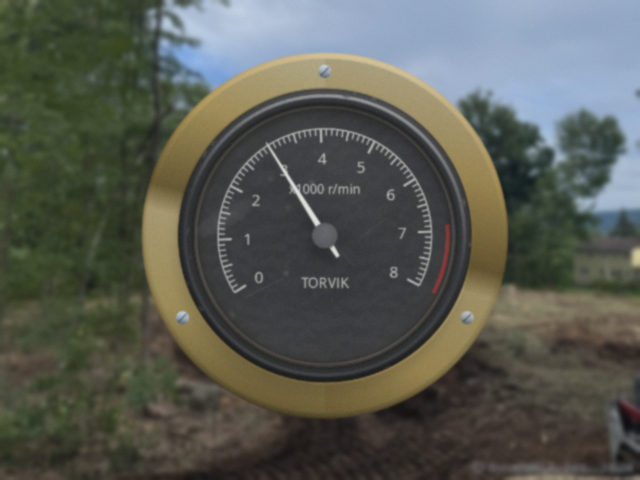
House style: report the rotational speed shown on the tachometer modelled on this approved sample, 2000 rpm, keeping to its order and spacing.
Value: 3000 rpm
